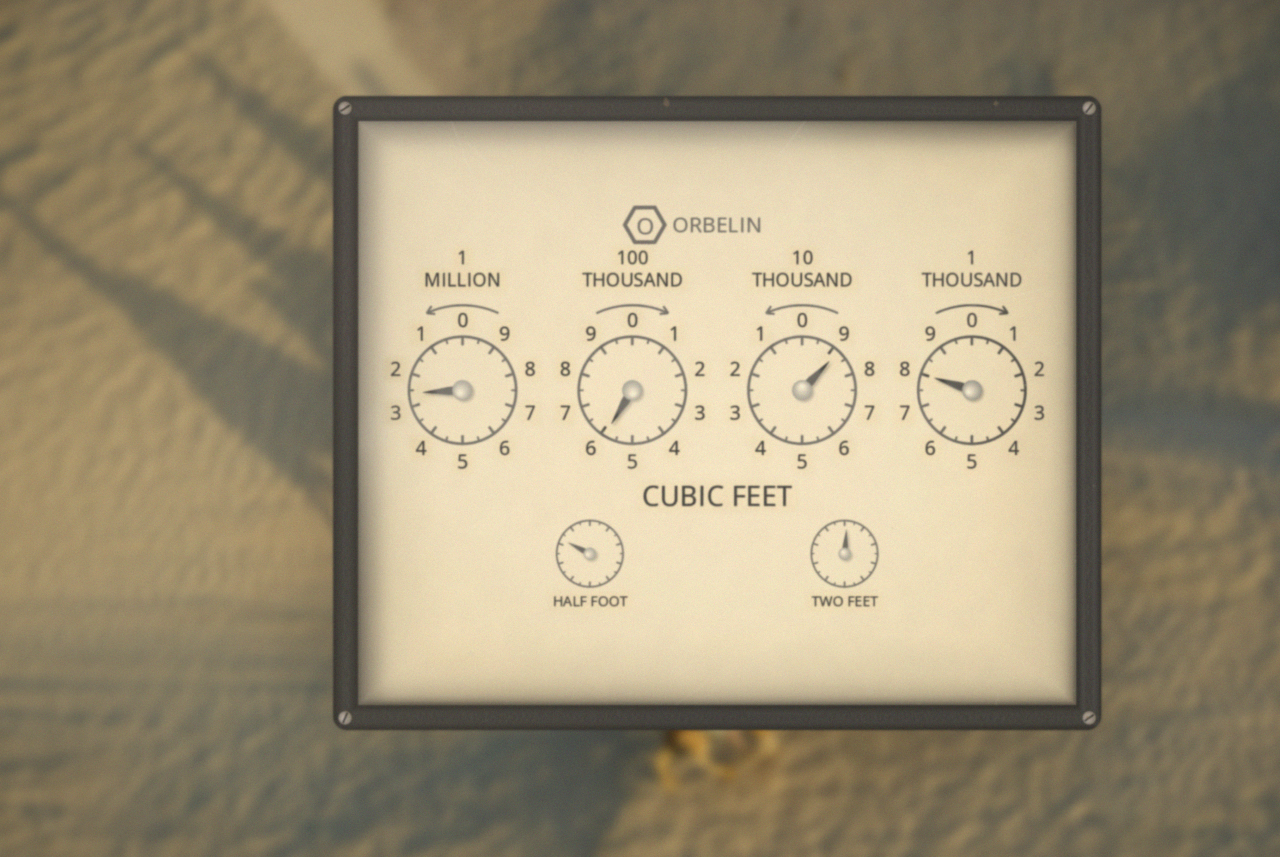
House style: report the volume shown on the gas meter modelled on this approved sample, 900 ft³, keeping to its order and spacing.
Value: 258800 ft³
